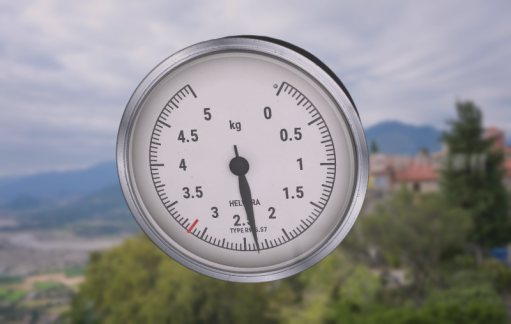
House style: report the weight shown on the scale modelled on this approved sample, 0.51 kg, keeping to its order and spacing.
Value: 2.35 kg
